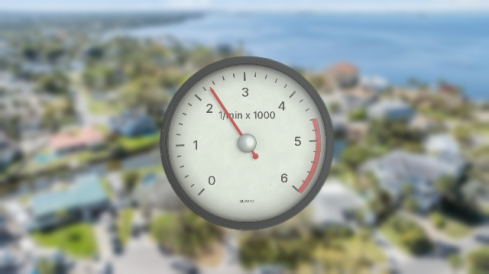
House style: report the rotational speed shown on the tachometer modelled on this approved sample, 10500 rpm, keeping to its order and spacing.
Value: 2300 rpm
